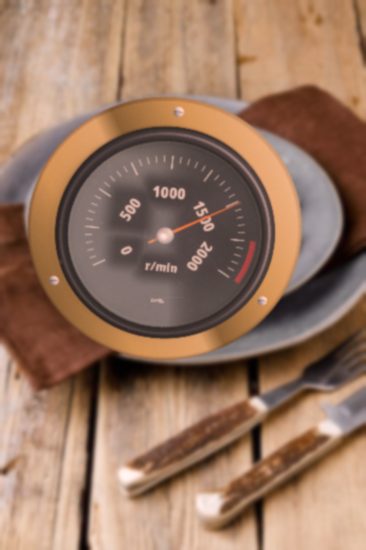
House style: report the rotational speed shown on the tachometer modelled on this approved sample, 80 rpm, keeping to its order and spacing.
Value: 1500 rpm
